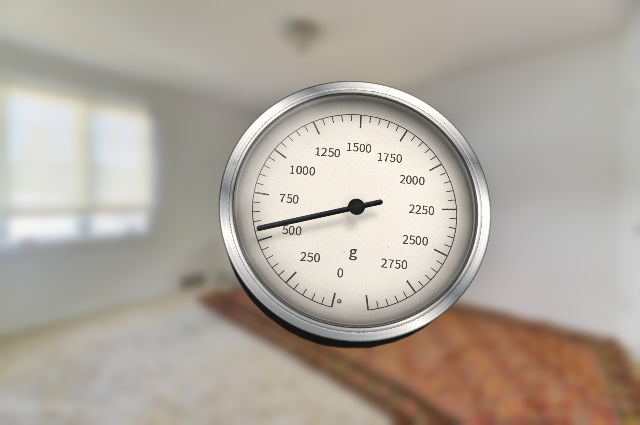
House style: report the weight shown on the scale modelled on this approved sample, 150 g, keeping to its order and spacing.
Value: 550 g
